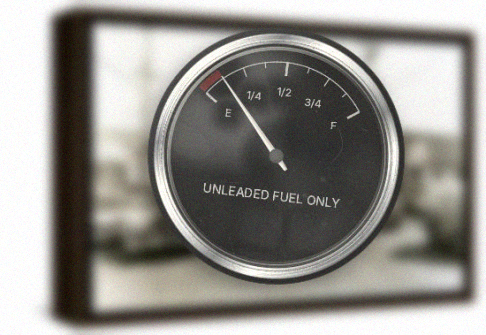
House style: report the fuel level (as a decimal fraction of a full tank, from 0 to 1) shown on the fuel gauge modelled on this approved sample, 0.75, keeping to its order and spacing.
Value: 0.125
